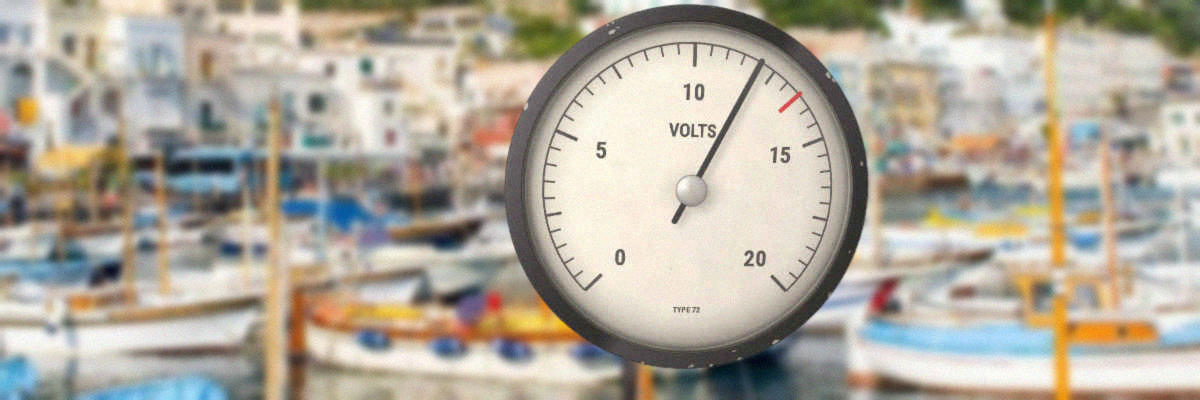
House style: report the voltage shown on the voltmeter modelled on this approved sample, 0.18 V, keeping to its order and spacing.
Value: 12 V
